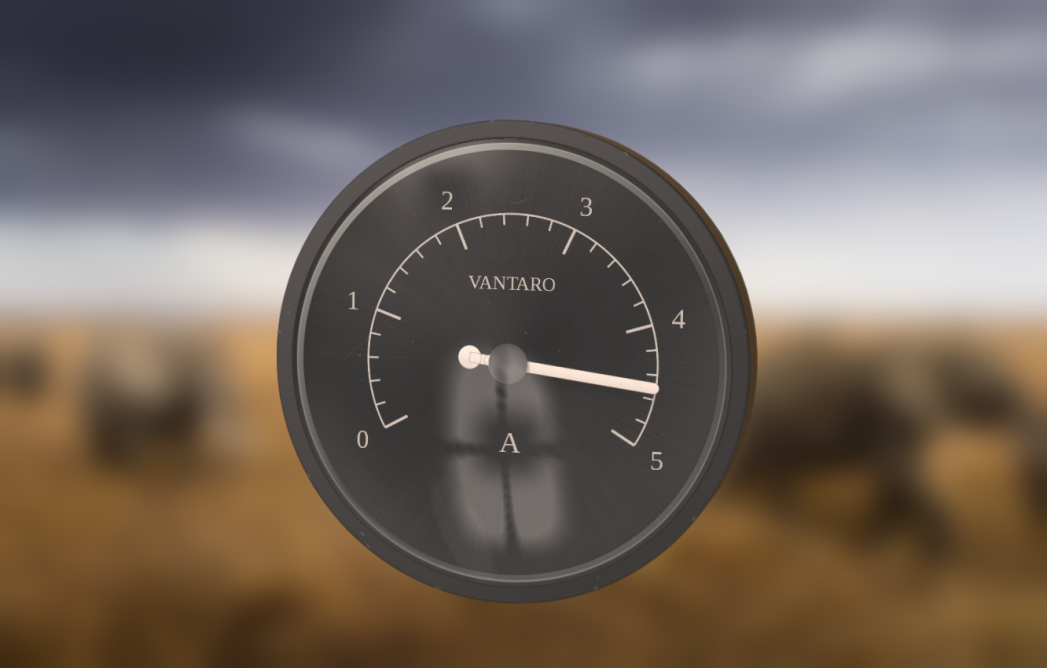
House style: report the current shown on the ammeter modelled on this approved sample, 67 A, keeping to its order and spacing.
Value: 4.5 A
